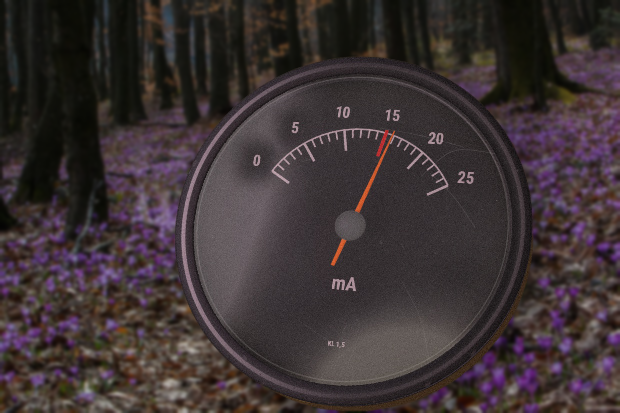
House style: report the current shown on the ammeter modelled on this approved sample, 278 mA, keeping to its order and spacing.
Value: 16 mA
